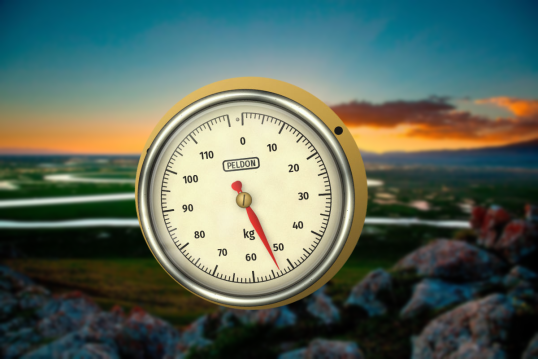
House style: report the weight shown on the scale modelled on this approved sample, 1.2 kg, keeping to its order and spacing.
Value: 53 kg
